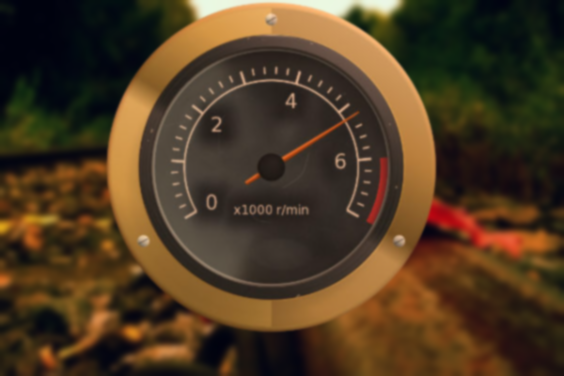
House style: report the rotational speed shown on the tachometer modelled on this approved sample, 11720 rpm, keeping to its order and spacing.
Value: 5200 rpm
